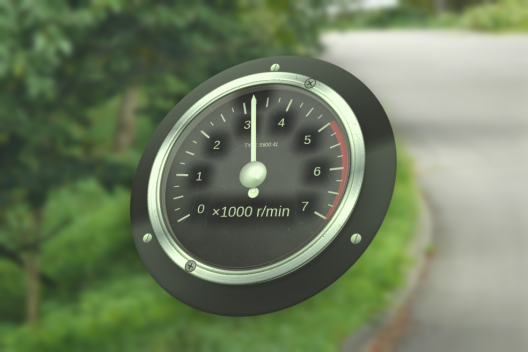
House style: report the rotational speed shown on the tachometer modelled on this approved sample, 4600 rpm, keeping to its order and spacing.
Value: 3250 rpm
